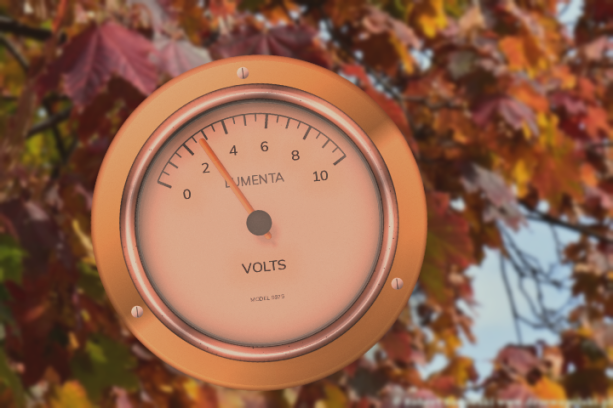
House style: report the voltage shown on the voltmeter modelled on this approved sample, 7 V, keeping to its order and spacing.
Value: 2.75 V
